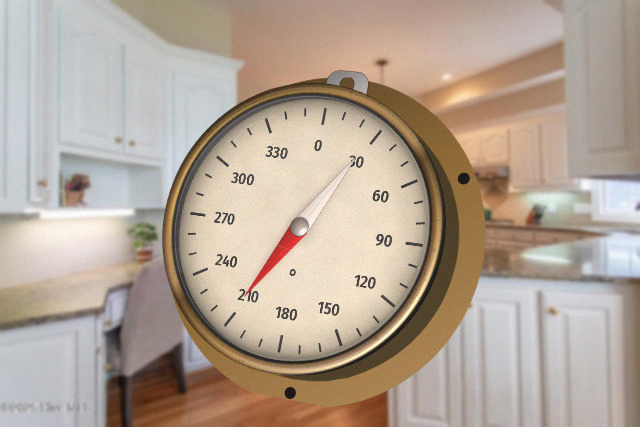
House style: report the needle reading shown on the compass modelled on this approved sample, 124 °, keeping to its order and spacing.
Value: 210 °
